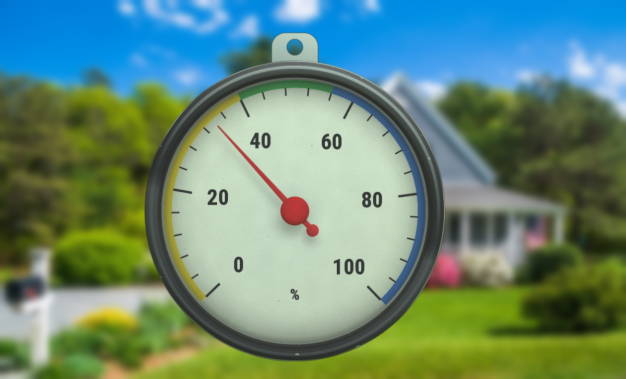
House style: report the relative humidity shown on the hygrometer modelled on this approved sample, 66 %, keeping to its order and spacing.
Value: 34 %
